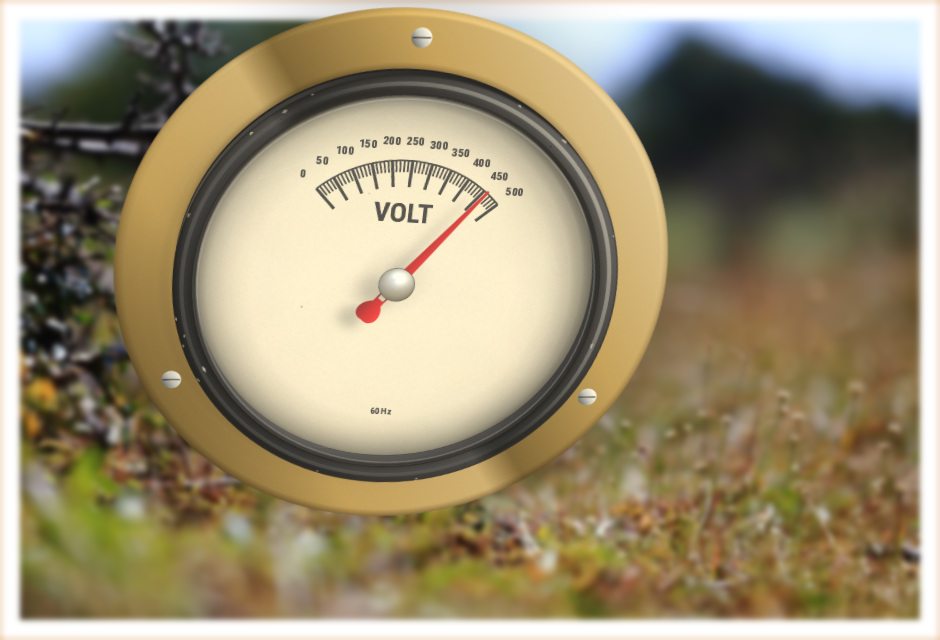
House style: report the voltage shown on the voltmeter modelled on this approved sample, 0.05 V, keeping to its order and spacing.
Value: 450 V
